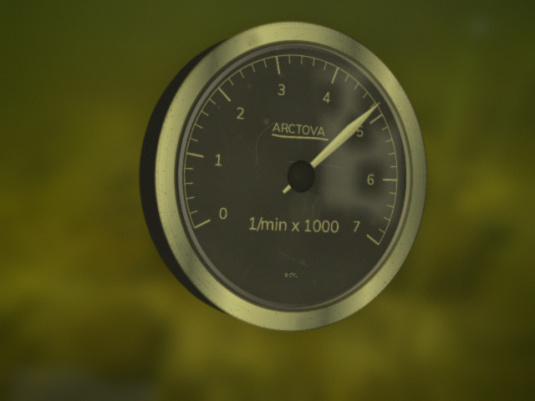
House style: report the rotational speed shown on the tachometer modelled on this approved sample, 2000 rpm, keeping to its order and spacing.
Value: 4800 rpm
